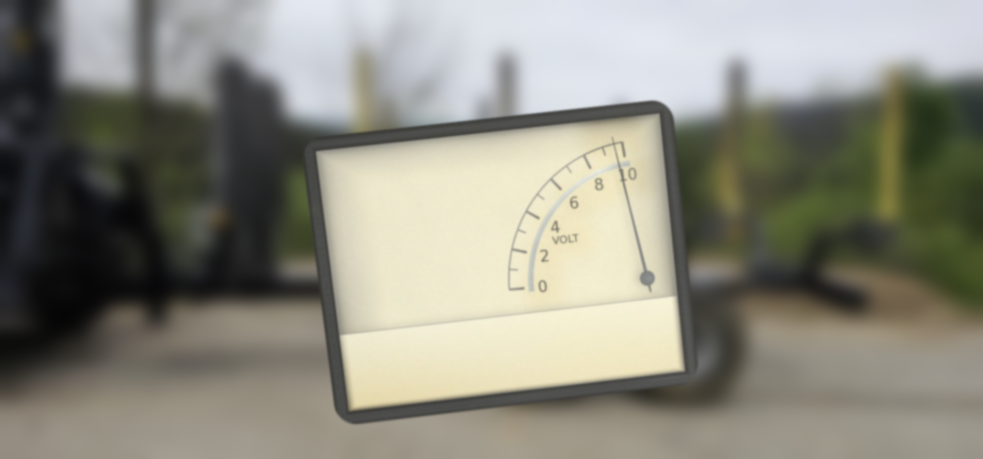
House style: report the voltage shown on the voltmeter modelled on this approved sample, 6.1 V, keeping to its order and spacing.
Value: 9.5 V
